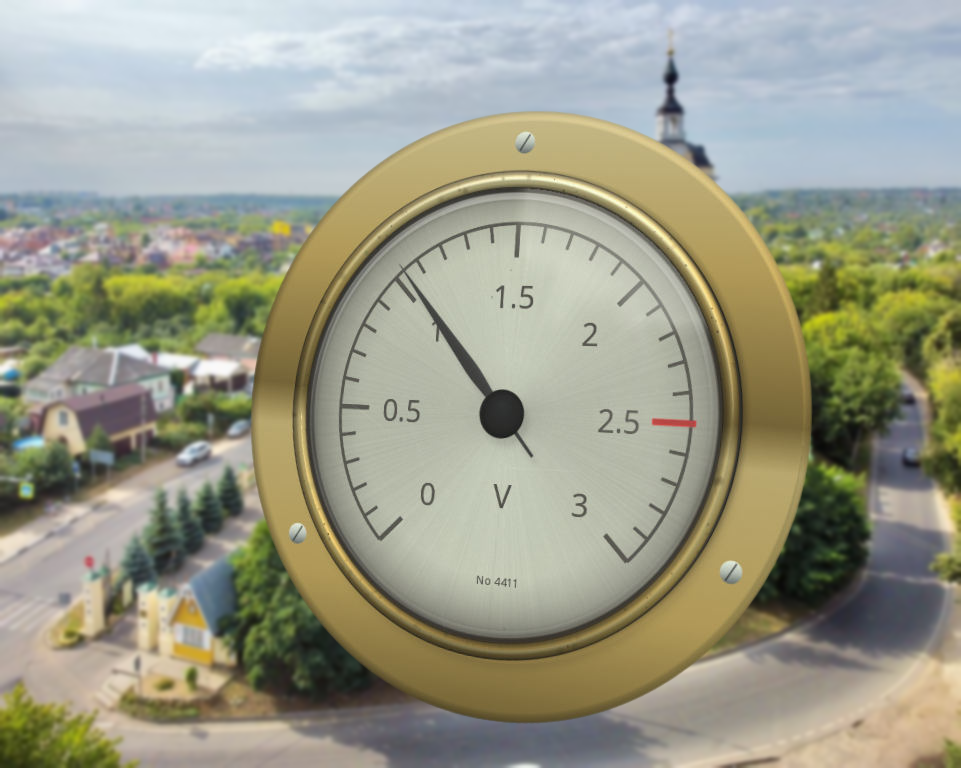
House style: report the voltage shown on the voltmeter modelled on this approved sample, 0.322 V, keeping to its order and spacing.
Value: 1.05 V
